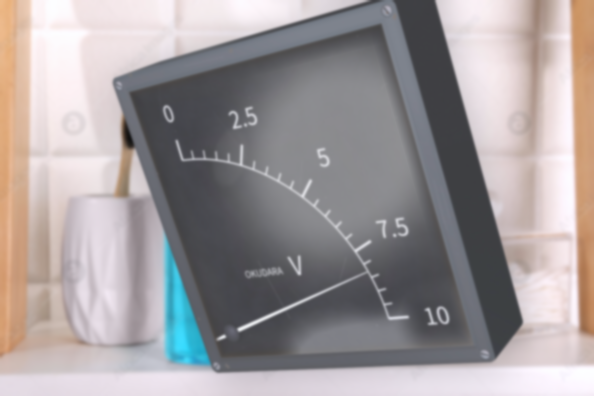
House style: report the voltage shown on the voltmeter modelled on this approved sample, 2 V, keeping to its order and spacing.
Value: 8.25 V
